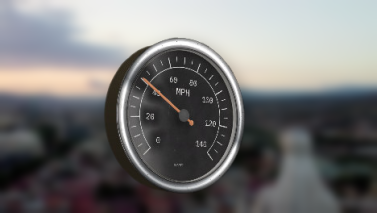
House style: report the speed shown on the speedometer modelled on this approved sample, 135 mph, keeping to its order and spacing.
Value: 40 mph
